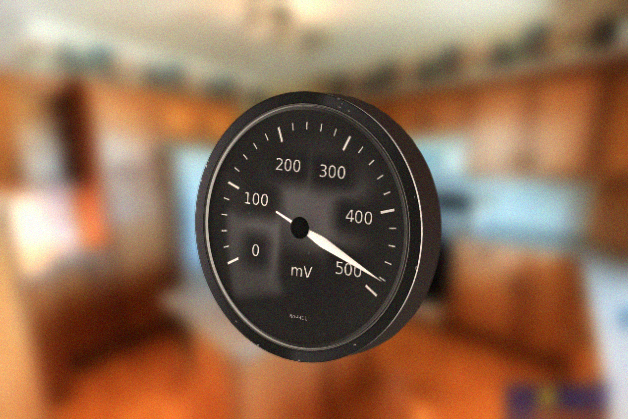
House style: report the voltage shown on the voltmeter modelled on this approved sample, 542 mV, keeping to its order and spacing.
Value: 480 mV
